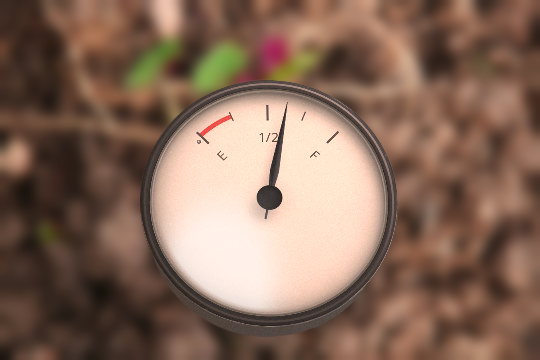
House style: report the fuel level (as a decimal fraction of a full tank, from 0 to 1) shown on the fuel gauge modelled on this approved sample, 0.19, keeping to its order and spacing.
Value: 0.625
